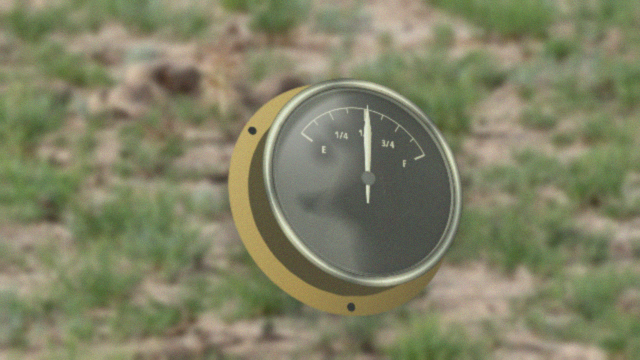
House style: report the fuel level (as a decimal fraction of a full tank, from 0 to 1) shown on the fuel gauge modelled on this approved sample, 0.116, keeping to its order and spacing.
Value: 0.5
